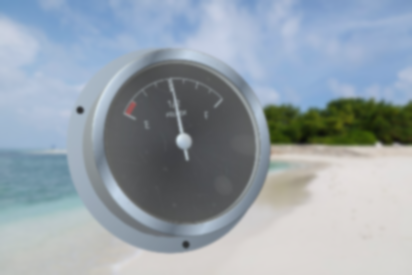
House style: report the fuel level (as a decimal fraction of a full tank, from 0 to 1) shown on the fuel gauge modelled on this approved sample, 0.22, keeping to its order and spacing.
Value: 0.5
